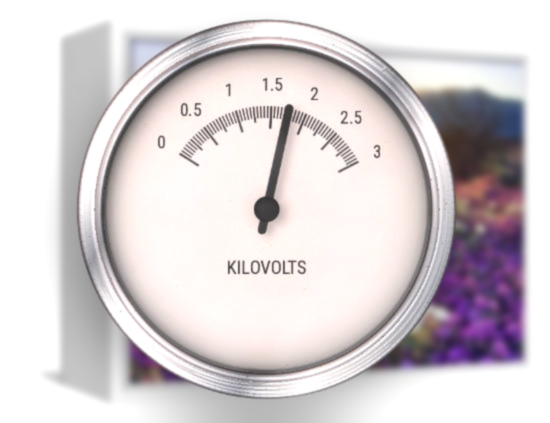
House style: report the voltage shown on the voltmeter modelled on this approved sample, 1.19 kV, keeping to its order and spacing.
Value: 1.75 kV
